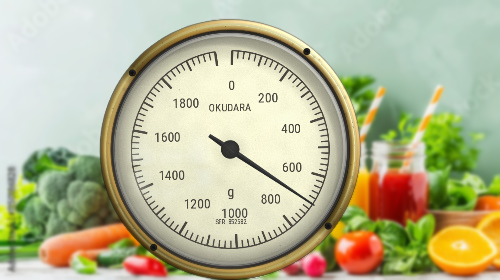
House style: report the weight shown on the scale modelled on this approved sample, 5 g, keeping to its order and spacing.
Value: 700 g
